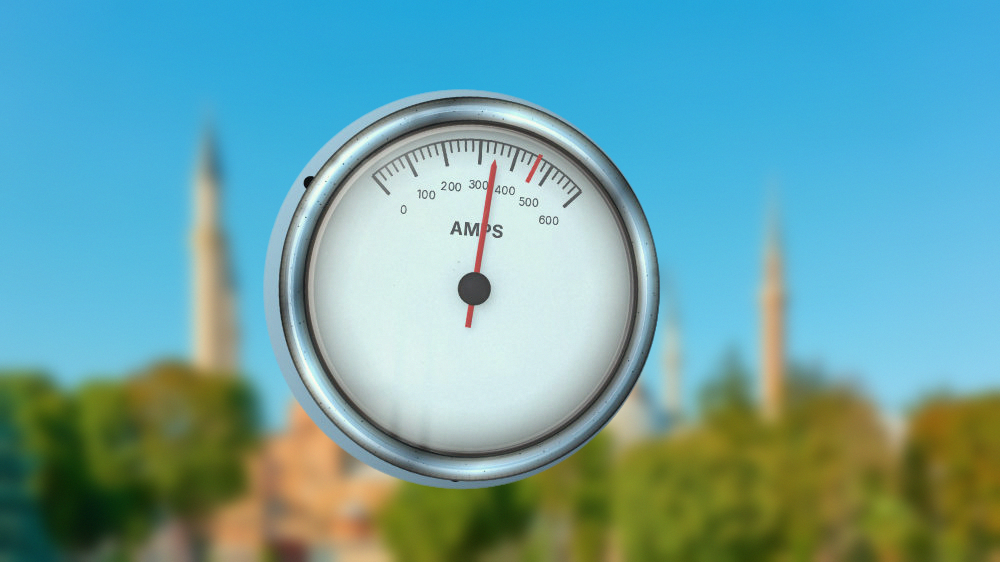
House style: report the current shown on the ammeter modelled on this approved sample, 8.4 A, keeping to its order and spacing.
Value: 340 A
